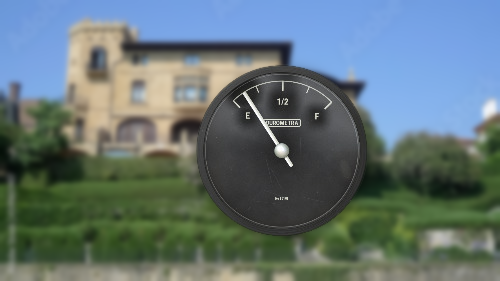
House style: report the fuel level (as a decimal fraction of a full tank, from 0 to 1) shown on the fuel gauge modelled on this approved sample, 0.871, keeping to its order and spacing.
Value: 0.125
